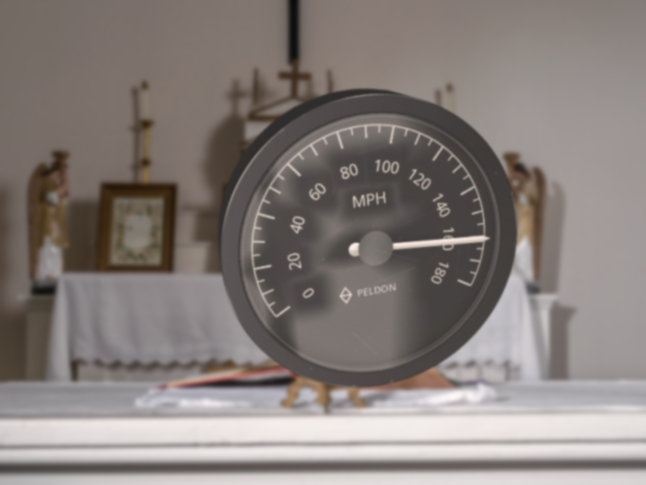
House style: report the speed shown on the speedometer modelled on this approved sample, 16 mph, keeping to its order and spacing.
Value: 160 mph
